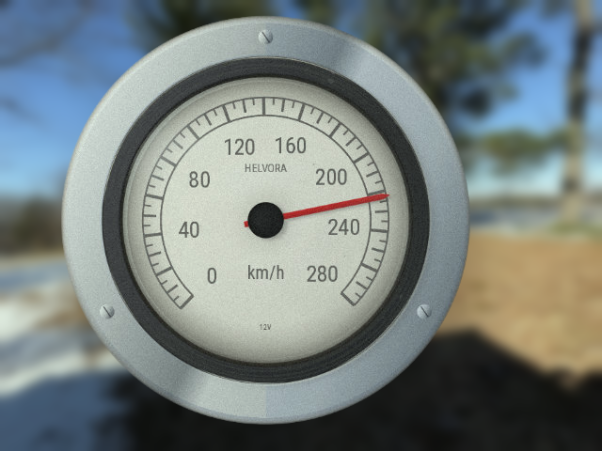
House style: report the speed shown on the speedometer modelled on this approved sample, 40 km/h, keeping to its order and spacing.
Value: 222.5 km/h
